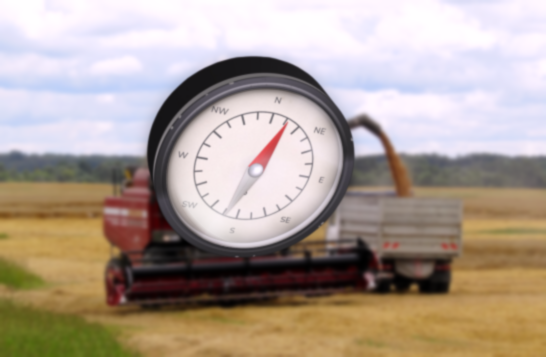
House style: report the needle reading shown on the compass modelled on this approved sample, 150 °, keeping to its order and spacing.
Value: 15 °
